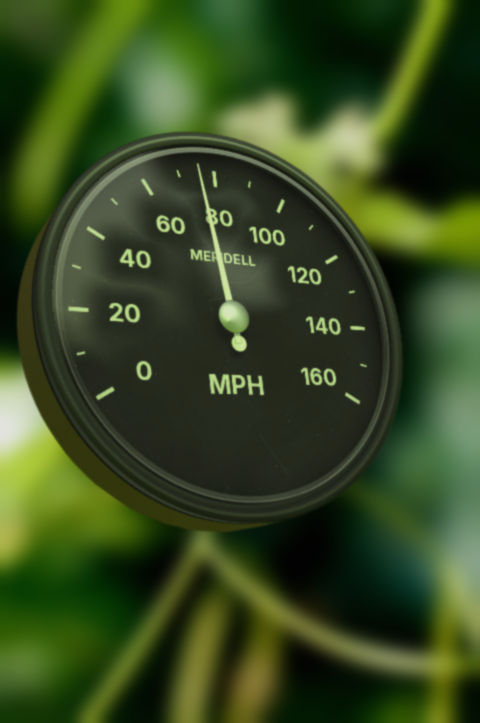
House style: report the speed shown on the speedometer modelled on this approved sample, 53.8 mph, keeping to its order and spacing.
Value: 75 mph
